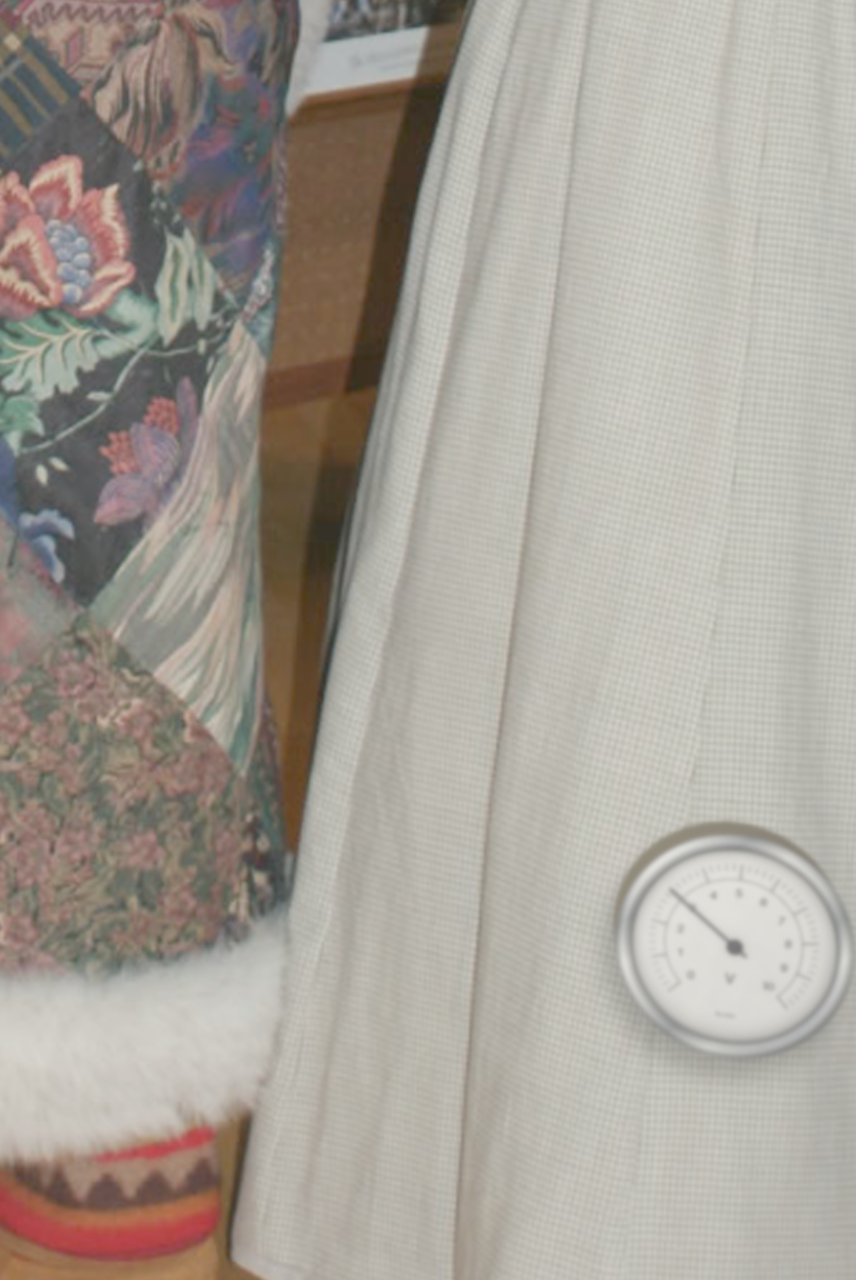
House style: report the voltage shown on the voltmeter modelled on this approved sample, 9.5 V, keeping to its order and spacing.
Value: 3 V
